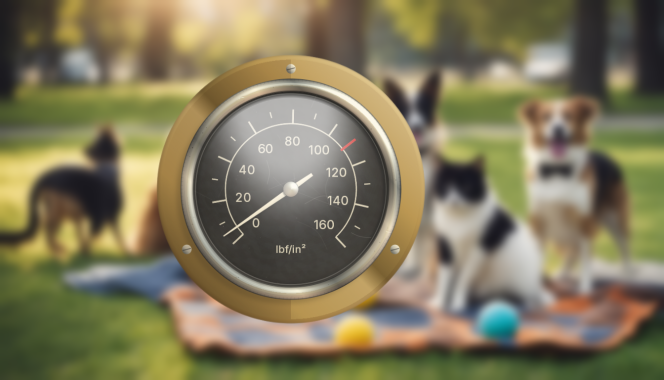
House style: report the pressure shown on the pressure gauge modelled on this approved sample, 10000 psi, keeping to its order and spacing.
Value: 5 psi
